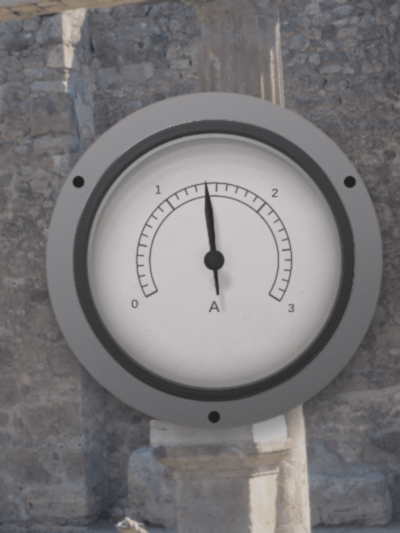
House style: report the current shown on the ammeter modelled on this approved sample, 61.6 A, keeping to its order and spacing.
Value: 1.4 A
